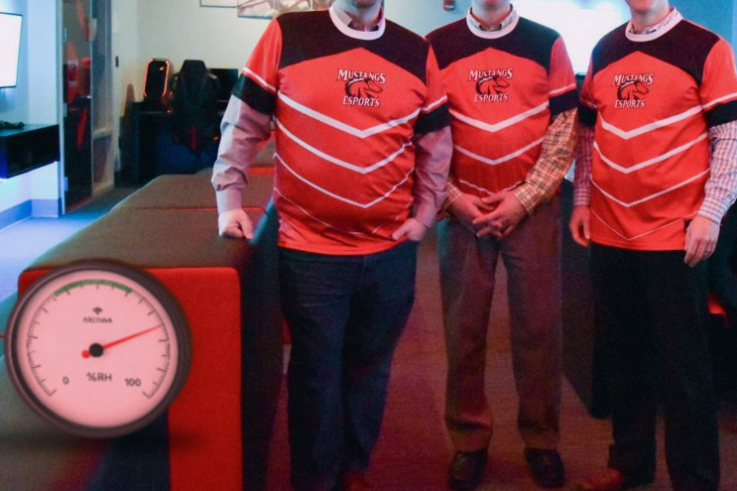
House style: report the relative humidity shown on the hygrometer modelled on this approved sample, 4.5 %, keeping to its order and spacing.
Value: 75 %
